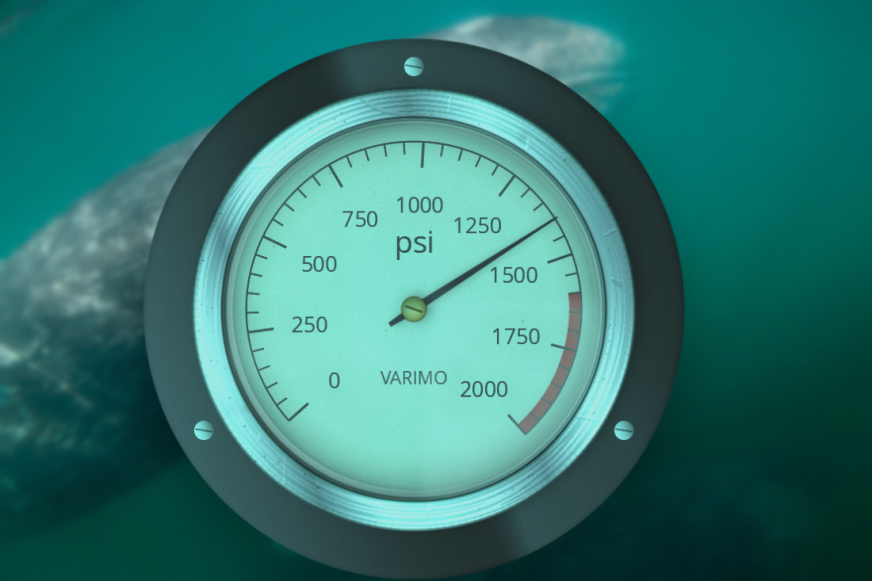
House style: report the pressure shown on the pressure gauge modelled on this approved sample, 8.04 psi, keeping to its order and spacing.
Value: 1400 psi
